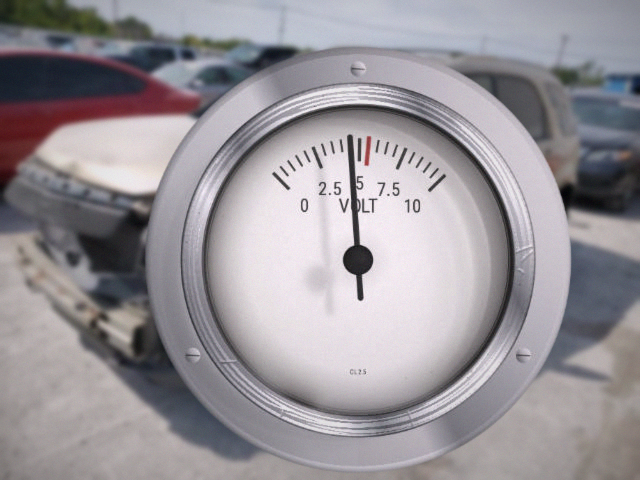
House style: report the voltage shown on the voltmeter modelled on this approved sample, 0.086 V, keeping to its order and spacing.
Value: 4.5 V
